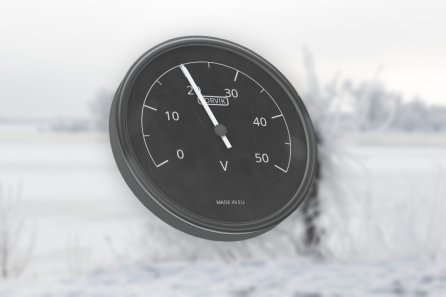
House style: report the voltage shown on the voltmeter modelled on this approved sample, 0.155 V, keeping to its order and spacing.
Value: 20 V
